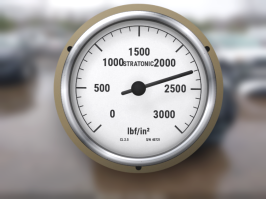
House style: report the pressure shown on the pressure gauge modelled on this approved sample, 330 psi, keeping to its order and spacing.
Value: 2300 psi
